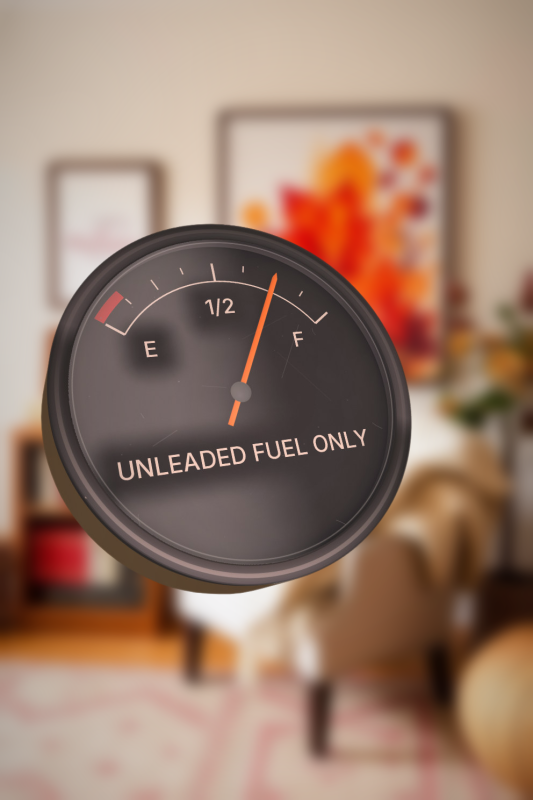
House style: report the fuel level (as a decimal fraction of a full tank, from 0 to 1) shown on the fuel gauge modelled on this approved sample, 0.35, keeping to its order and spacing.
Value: 0.75
